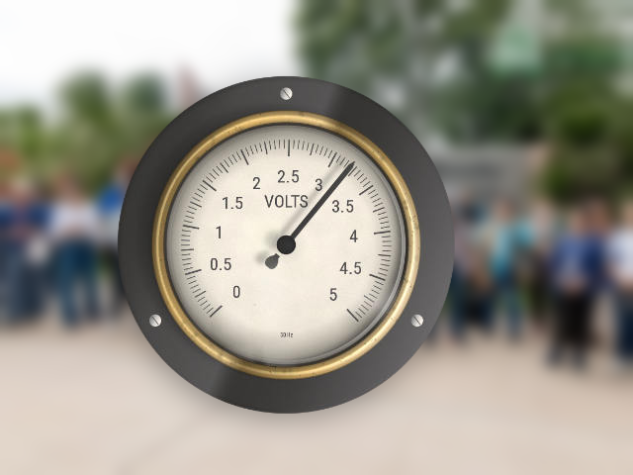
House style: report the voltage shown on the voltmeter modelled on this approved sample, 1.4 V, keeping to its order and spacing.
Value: 3.2 V
